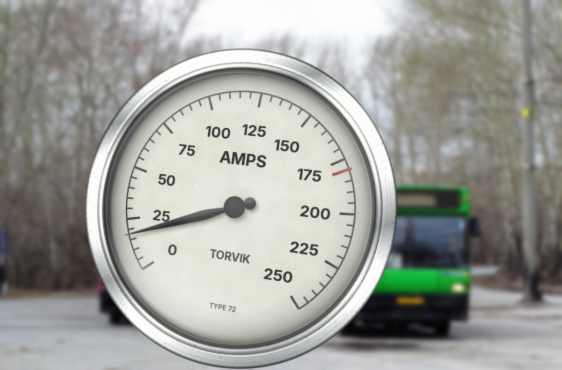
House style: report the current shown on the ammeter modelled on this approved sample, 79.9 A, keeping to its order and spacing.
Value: 17.5 A
